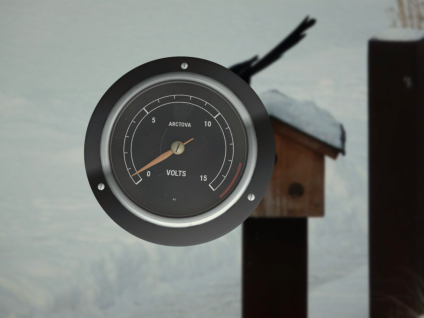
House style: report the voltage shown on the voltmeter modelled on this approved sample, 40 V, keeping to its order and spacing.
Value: 0.5 V
